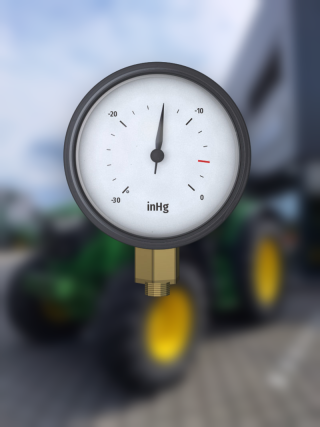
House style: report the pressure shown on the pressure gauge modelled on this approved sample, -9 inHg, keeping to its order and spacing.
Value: -14 inHg
